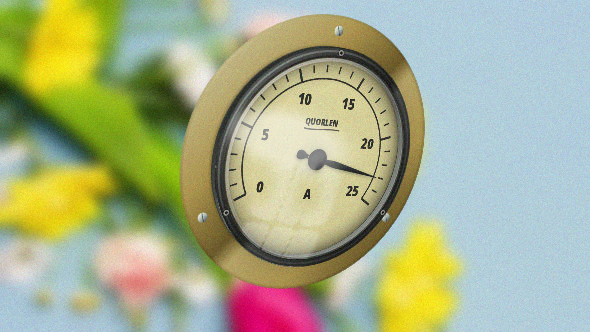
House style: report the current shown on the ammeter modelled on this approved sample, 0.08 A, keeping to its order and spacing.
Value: 23 A
